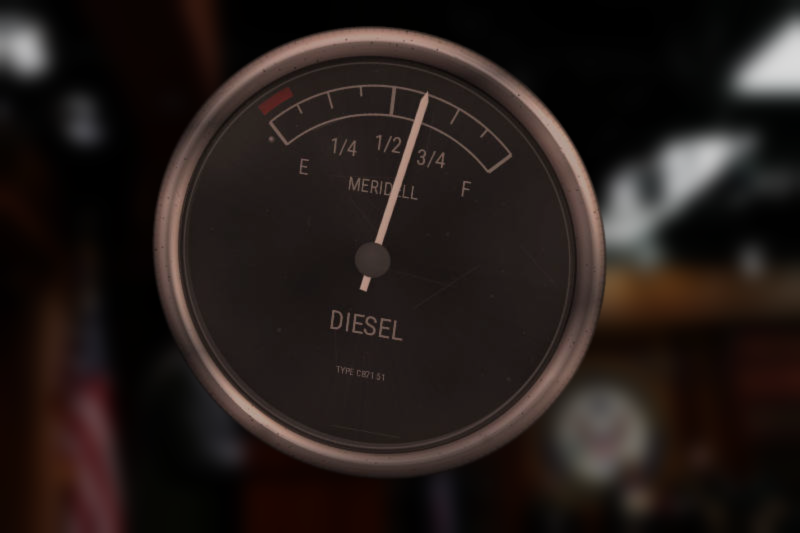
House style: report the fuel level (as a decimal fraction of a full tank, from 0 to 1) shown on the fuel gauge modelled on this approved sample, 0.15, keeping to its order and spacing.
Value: 0.625
